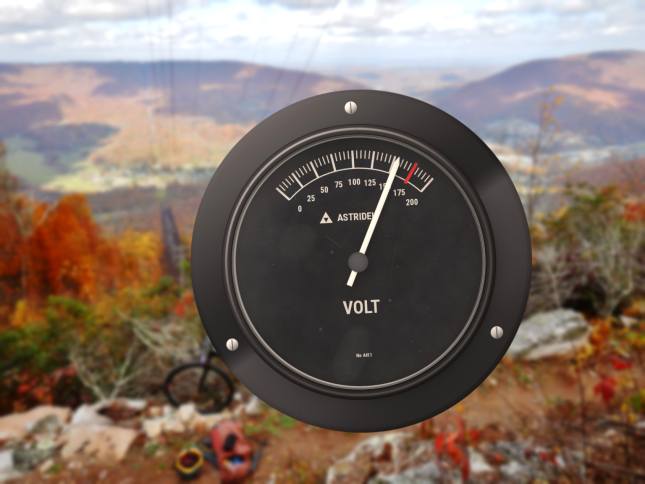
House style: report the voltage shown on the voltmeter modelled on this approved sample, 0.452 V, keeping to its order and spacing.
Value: 155 V
